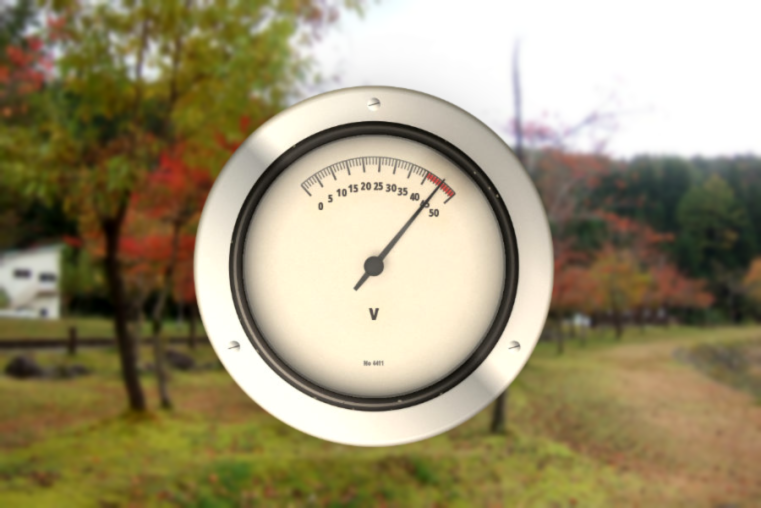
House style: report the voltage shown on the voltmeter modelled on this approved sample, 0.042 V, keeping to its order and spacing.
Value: 45 V
